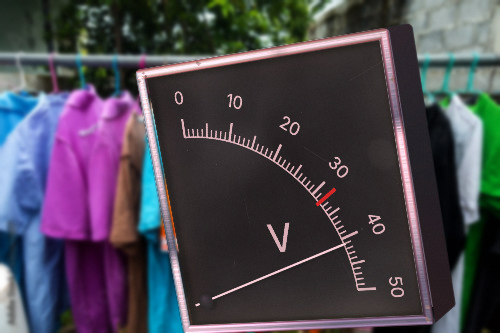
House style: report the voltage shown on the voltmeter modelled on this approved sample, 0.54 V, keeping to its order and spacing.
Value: 41 V
